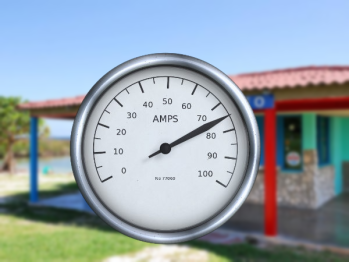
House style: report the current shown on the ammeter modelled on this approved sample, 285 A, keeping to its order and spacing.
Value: 75 A
